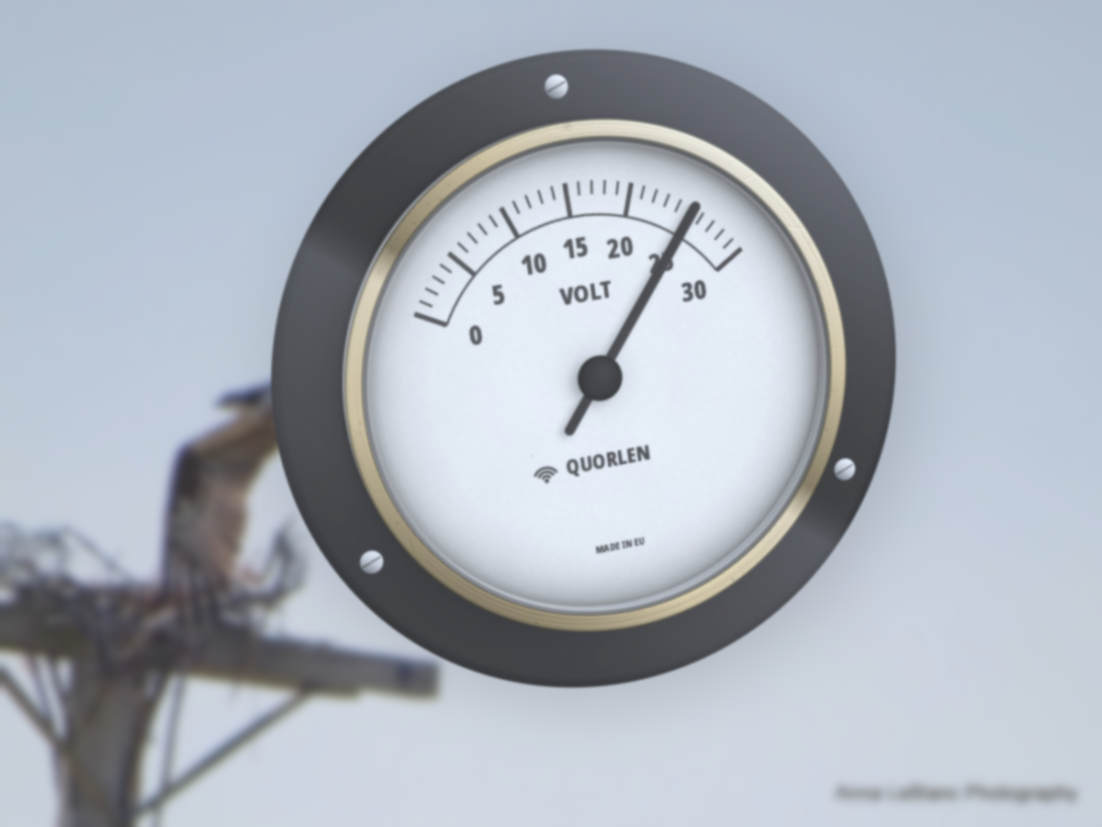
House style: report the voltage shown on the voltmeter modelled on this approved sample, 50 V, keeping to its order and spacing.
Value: 25 V
